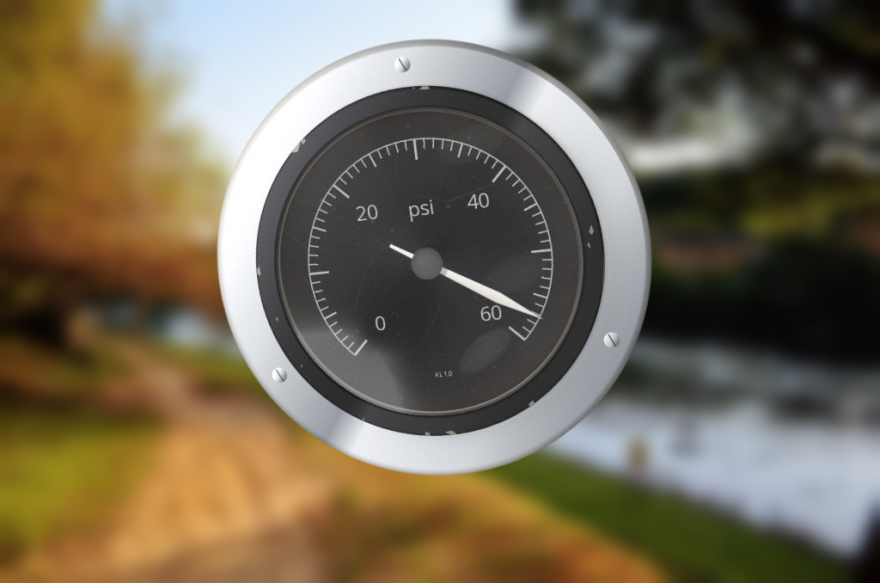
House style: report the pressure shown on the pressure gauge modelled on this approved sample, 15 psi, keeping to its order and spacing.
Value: 57 psi
